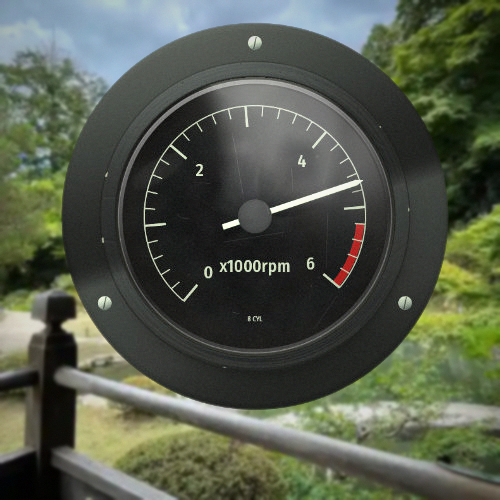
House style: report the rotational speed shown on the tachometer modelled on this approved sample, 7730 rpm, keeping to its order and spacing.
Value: 4700 rpm
